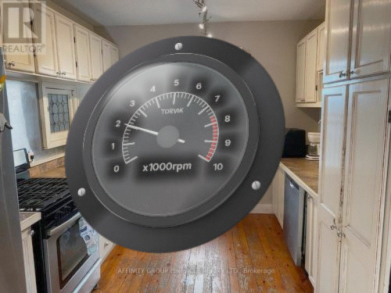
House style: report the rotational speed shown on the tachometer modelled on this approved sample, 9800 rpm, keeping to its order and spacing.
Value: 2000 rpm
